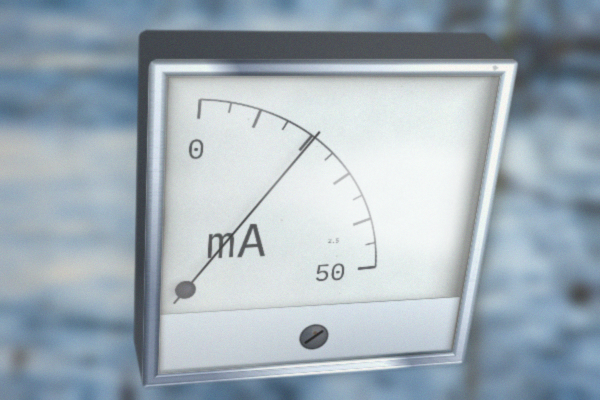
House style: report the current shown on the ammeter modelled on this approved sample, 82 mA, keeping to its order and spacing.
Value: 20 mA
